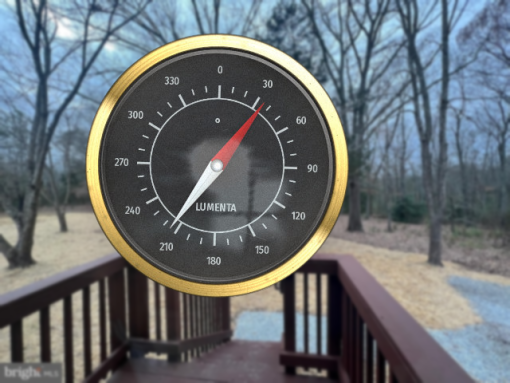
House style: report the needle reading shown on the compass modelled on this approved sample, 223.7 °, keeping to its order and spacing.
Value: 35 °
